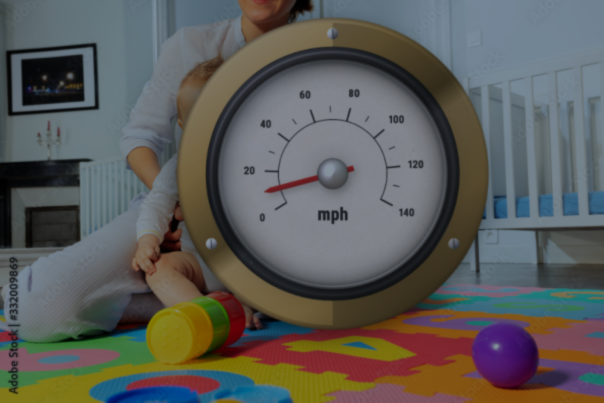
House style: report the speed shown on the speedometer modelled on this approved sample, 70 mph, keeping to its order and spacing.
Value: 10 mph
